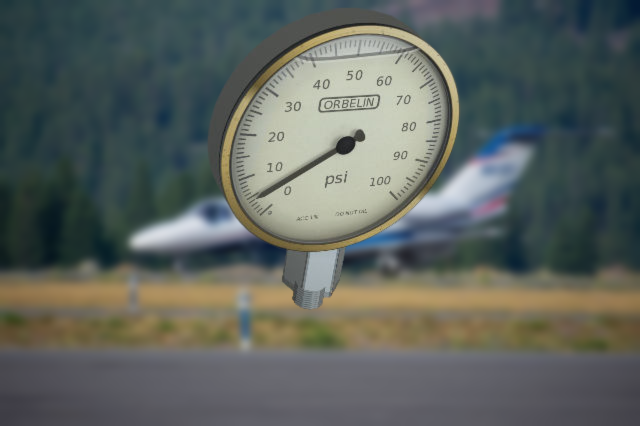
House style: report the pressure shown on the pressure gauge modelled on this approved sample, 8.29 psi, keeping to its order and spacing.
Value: 5 psi
